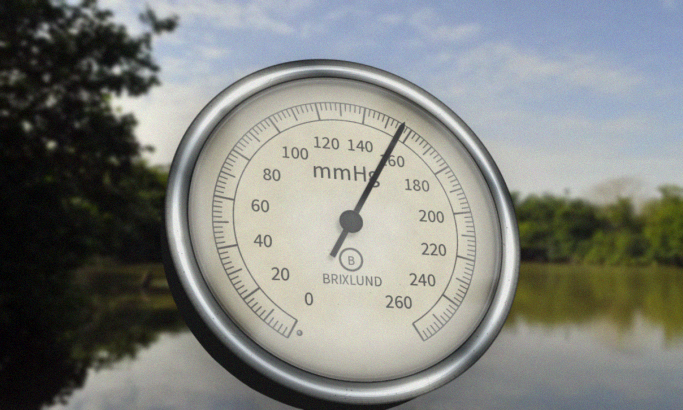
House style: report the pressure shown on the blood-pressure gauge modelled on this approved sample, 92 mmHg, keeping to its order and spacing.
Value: 156 mmHg
